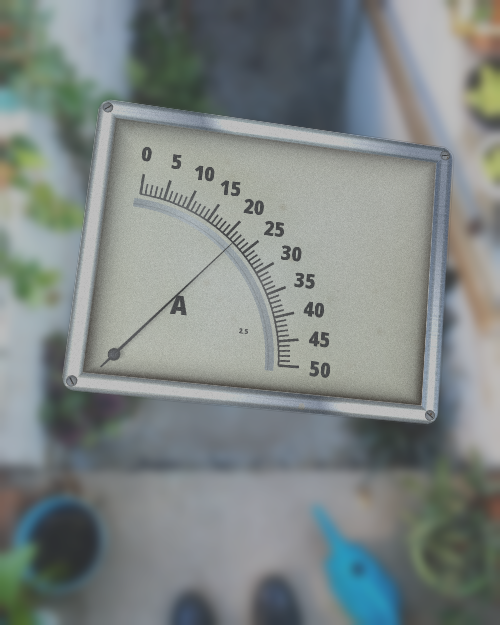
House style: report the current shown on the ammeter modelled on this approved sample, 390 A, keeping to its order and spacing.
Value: 22 A
